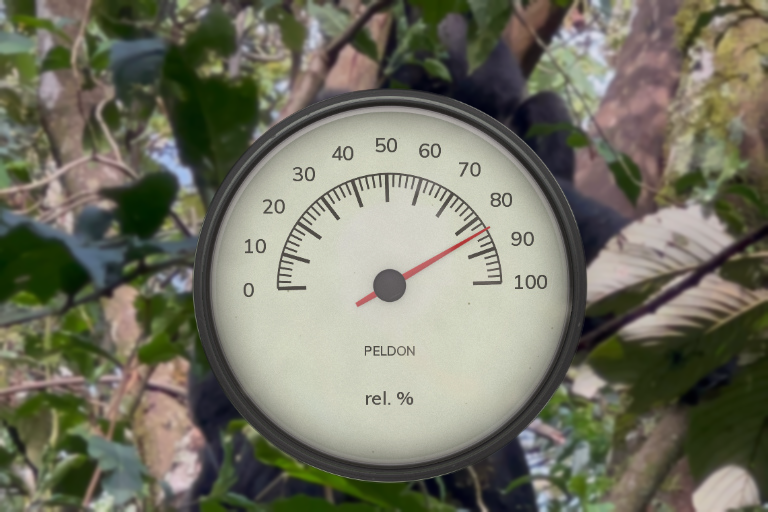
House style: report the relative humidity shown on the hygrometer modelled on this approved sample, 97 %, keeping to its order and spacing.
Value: 84 %
